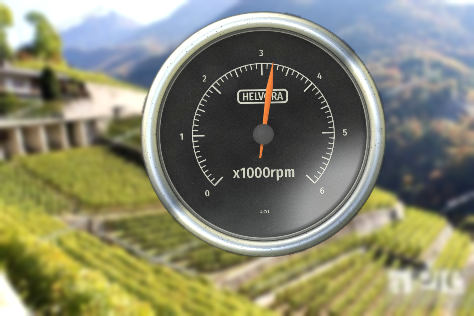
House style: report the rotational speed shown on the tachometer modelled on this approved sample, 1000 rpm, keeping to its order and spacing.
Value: 3200 rpm
